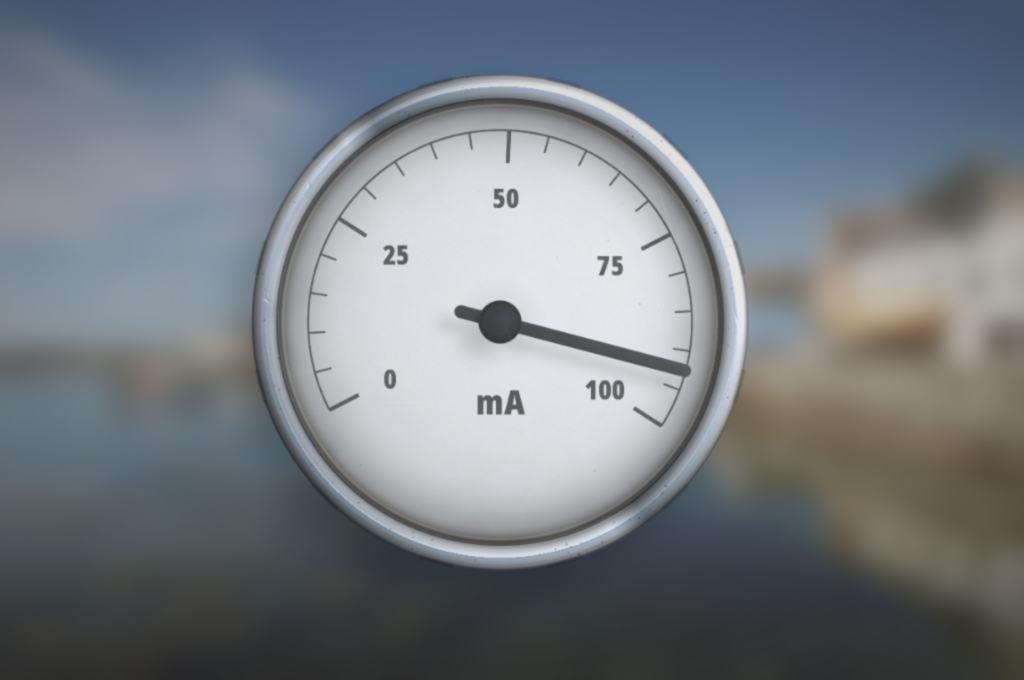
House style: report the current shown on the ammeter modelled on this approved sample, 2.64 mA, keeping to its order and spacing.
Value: 92.5 mA
